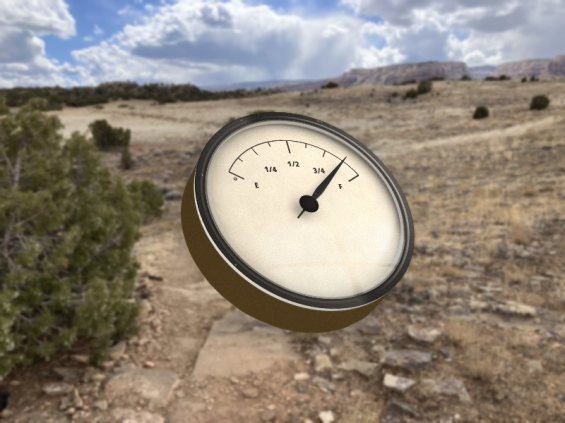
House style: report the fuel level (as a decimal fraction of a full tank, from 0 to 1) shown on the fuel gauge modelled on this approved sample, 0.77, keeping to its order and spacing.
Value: 0.875
